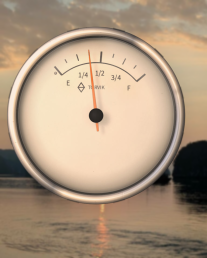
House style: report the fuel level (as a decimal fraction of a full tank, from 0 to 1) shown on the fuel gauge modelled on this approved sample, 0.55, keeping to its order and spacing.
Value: 0.375
